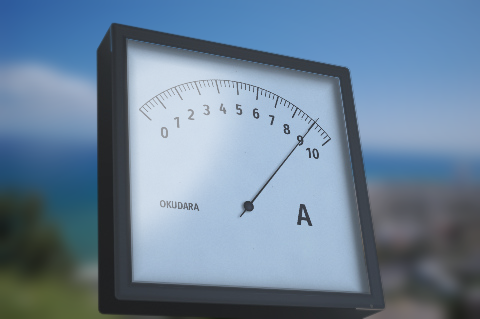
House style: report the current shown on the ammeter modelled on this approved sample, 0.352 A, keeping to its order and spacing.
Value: 9 A
